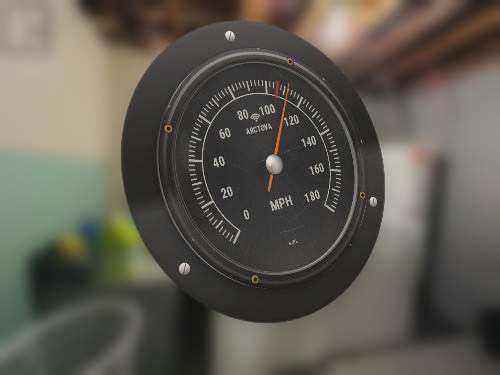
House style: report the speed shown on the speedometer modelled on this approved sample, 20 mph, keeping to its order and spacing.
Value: 110 mph
